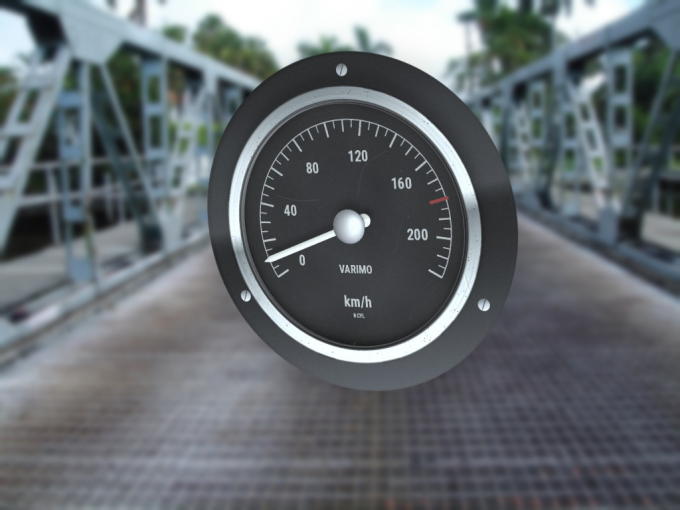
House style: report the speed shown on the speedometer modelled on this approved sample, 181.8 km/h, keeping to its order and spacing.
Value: 10 km/h
